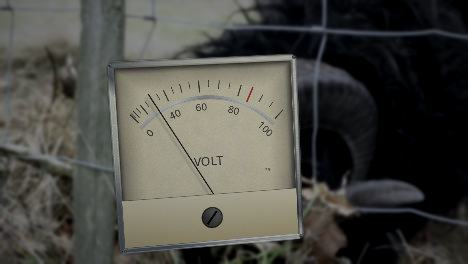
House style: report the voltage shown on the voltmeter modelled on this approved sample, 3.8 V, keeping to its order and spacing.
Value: 30 V
